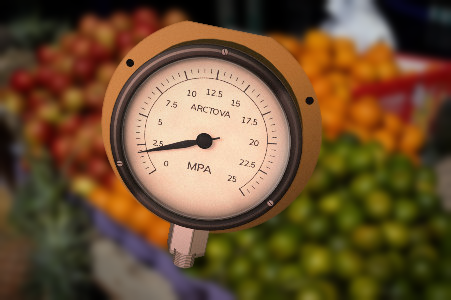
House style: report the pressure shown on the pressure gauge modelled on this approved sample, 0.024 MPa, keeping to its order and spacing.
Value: 2 MPa
